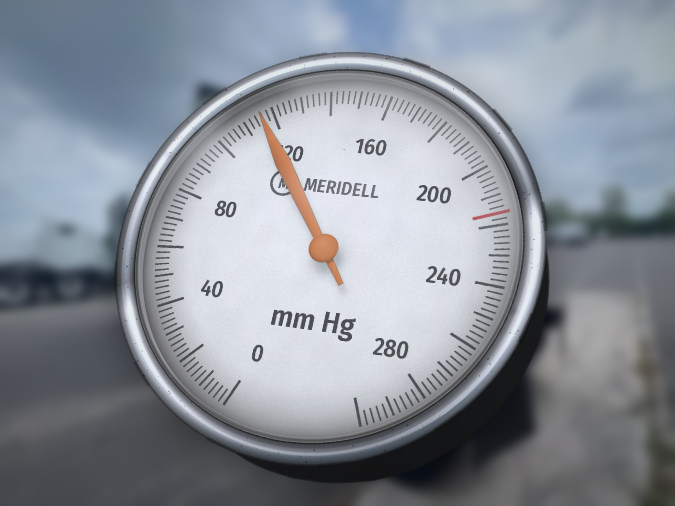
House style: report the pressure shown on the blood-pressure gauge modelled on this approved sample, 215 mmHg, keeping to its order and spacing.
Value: 116 mmHg
